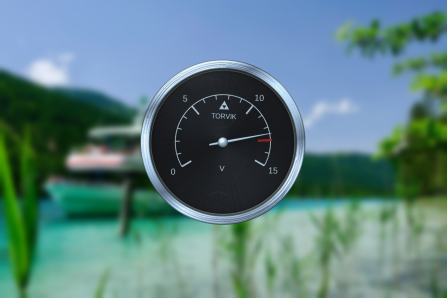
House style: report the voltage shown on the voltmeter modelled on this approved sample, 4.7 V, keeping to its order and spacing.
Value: 12.5 V
